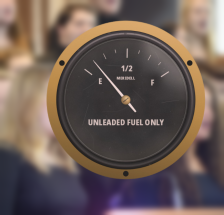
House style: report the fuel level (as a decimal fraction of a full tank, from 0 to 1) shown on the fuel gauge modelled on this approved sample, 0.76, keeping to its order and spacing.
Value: 0.125
